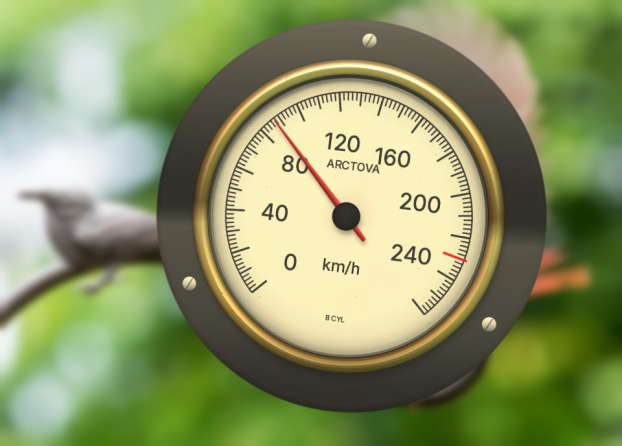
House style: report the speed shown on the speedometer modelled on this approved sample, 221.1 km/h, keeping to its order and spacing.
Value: 88 km/h
